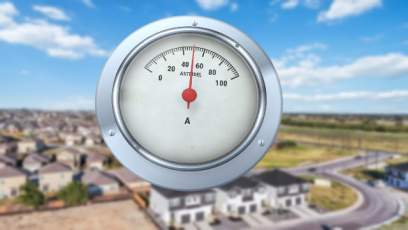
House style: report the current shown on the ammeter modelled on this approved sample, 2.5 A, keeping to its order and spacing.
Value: 50 A
